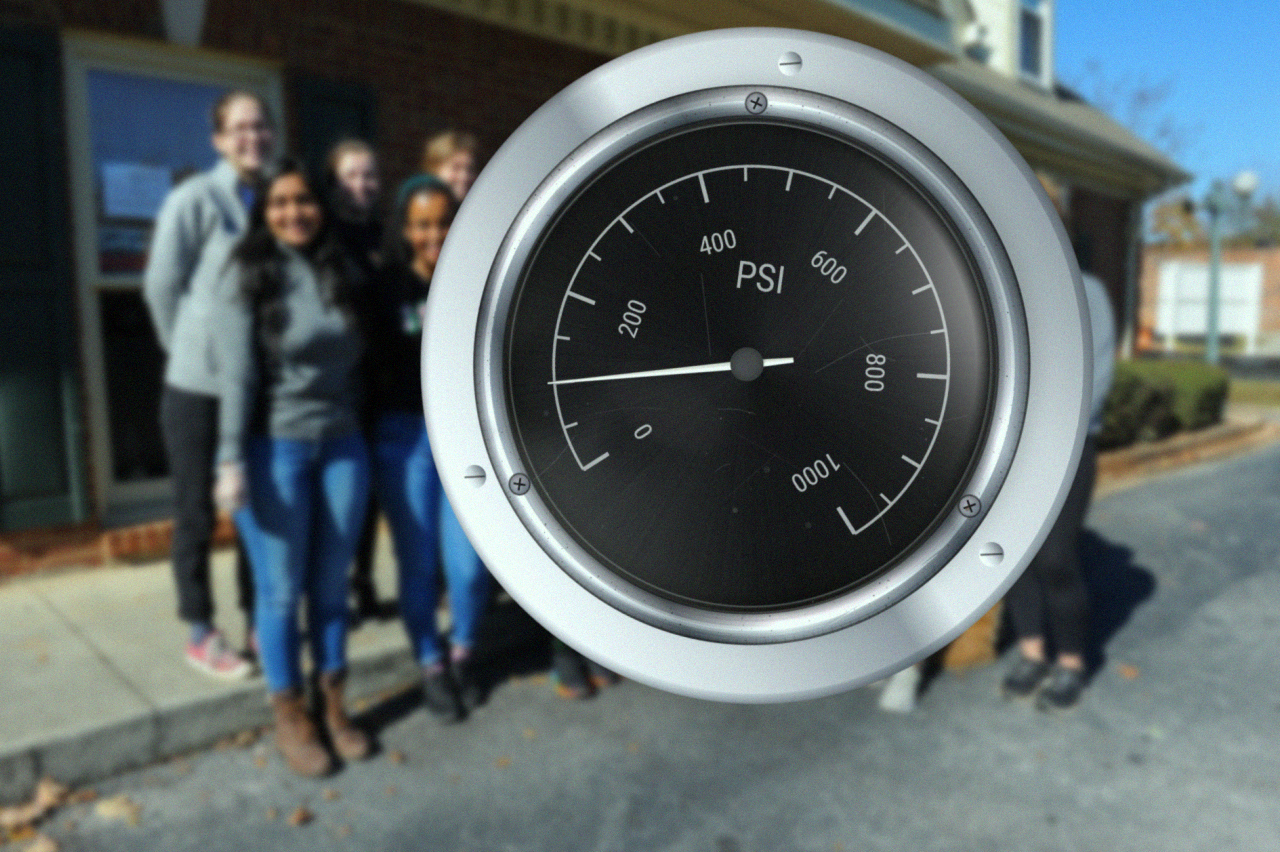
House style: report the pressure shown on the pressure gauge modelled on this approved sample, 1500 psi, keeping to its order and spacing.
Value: 100 psi
